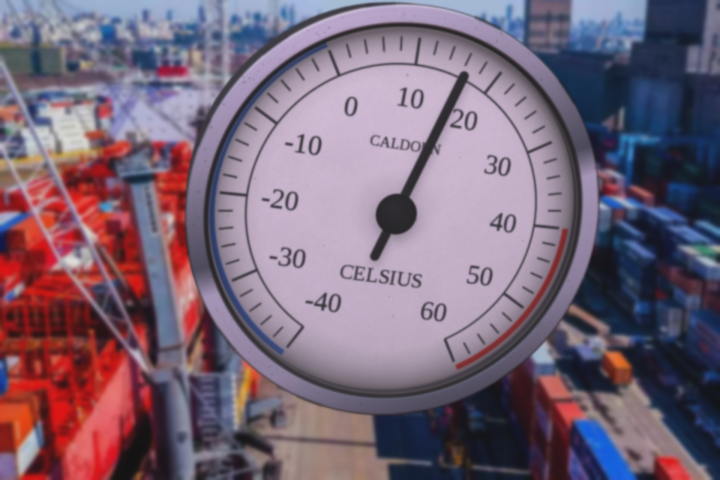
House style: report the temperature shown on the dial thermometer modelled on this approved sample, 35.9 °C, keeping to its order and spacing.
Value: 16 °C
